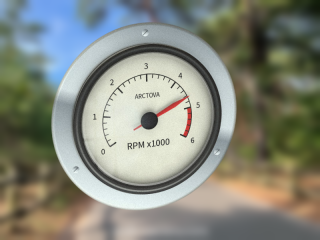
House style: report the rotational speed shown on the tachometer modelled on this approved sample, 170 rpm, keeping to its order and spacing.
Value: 4600 rpm
